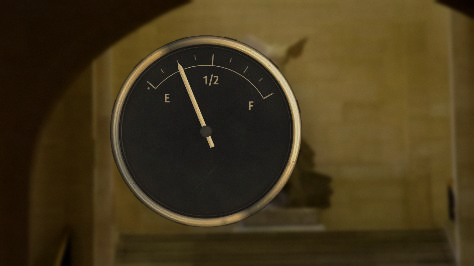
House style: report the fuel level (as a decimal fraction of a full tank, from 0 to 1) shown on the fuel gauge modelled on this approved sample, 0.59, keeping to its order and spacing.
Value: 0.25
